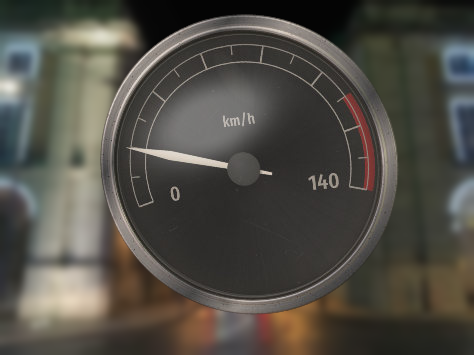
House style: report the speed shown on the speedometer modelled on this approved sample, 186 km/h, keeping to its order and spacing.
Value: 20 km/h
